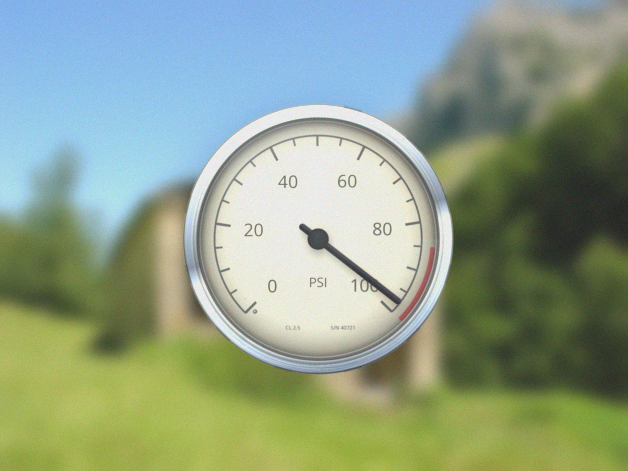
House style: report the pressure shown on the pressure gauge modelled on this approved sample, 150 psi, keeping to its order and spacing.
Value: 97.5 psi
